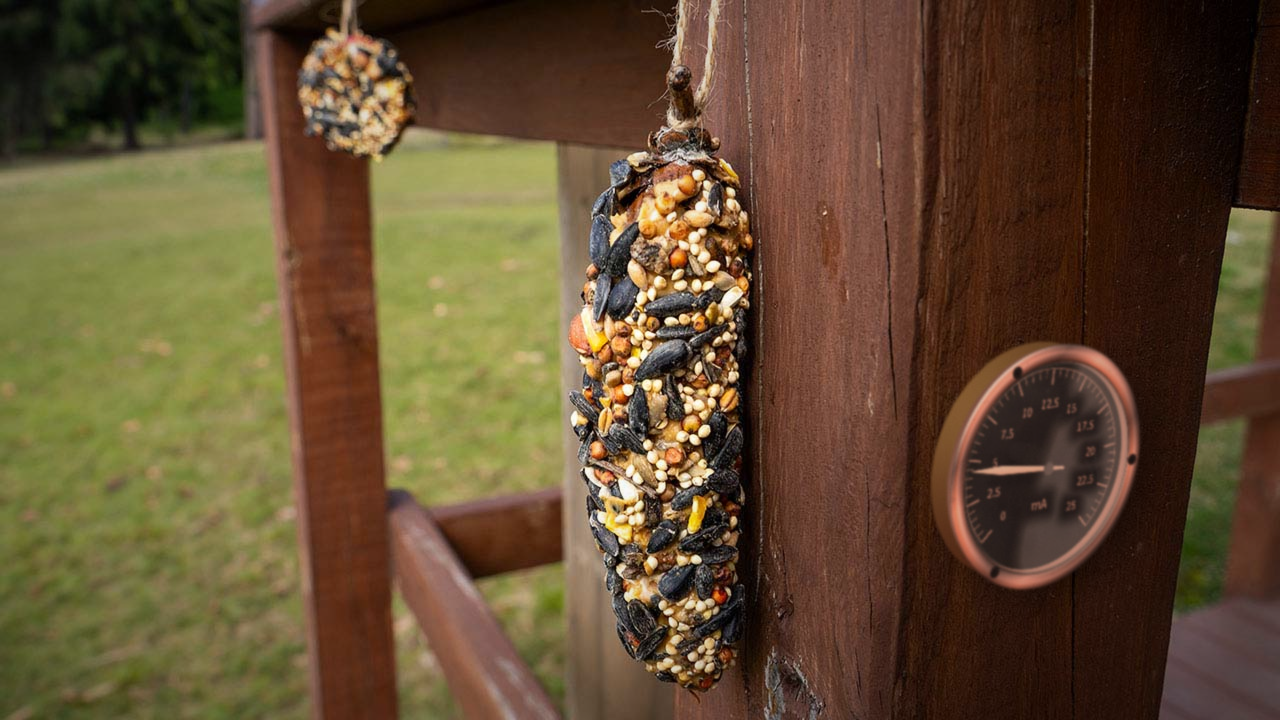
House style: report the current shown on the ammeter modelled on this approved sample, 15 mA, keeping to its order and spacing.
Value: 4.5 mA
